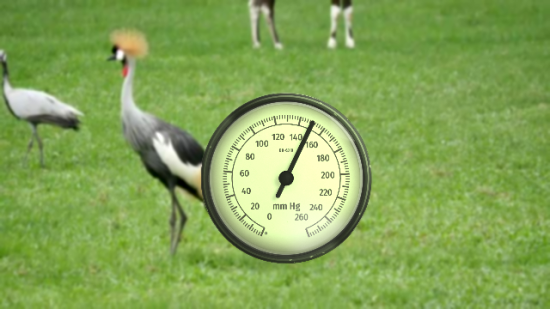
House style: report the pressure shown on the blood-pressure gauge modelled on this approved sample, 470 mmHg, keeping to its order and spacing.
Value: 150 mmHg
